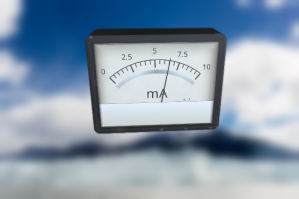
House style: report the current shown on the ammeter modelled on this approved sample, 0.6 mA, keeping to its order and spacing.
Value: 6.5 mA
